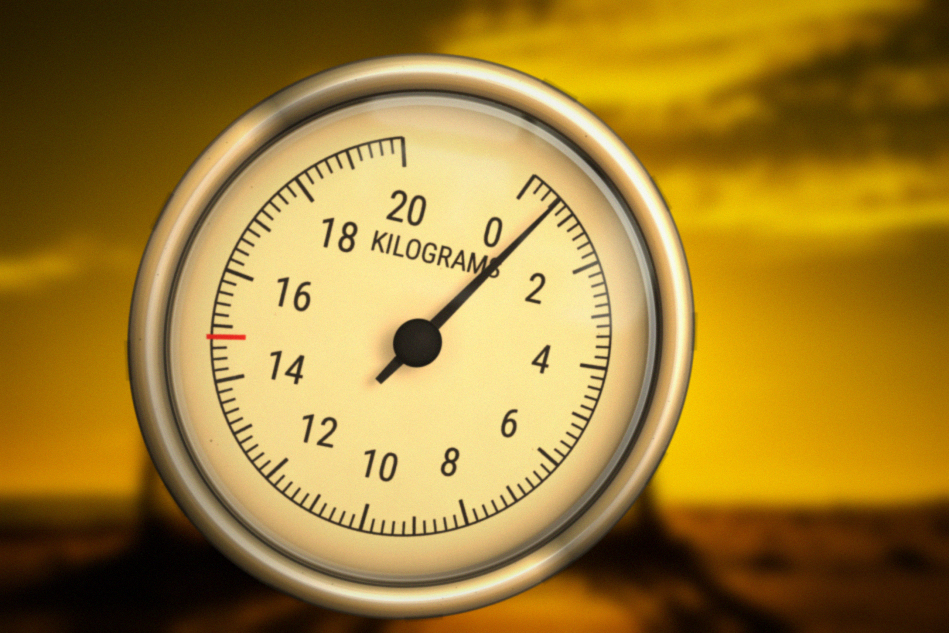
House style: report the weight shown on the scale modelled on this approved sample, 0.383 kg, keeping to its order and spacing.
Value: 0.6 kg
